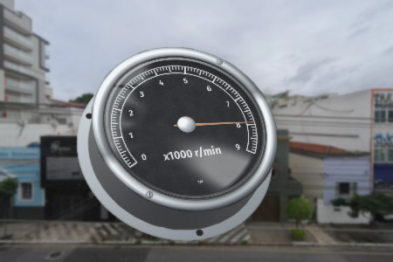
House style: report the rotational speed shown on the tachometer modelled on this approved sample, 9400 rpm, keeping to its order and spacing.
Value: 8000 rpm
